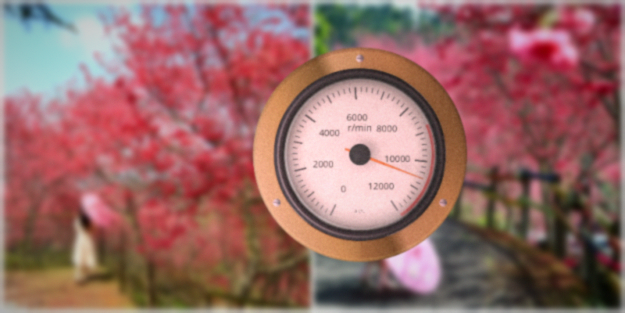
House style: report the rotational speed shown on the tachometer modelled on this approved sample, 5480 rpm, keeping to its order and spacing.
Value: 10600 rpm
